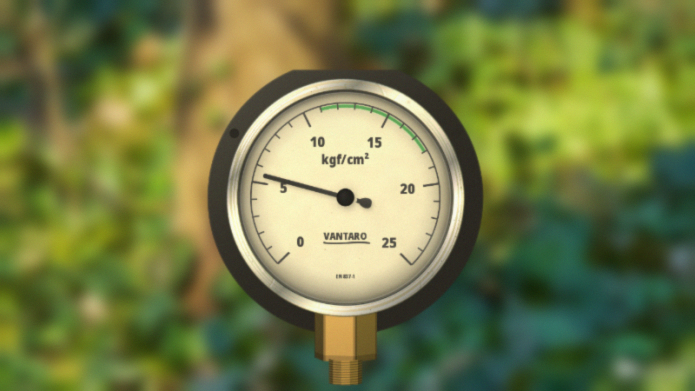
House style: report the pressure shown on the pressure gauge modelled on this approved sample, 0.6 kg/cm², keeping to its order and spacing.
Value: 5.5 kg/cm²
